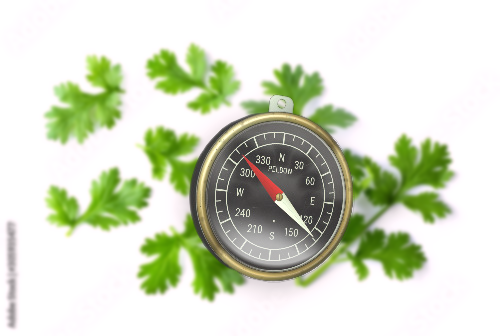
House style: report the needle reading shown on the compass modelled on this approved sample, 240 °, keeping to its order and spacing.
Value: 310 °
